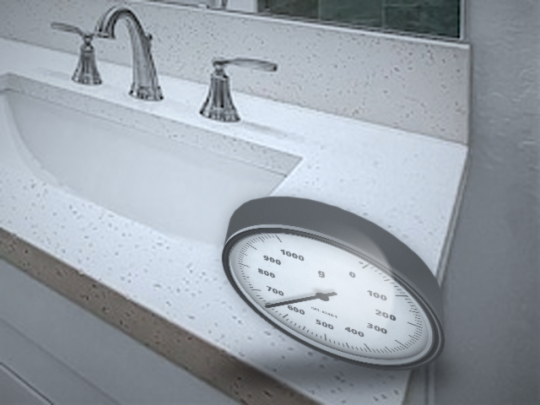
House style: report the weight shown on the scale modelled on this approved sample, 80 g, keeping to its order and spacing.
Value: 650 g
